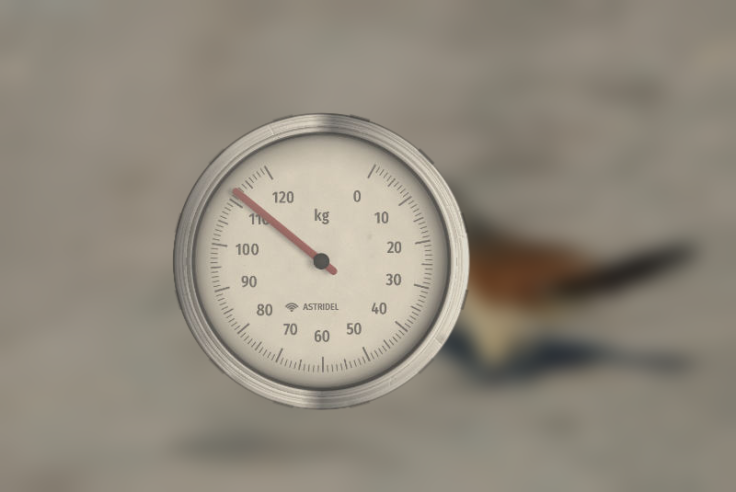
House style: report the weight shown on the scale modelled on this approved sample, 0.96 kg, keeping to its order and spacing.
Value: 112 kg
